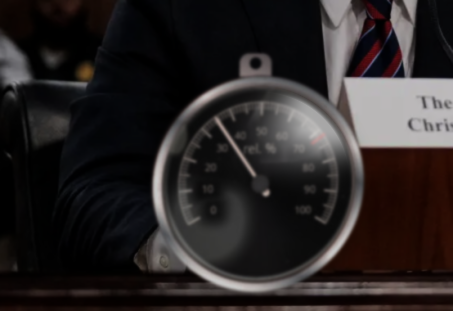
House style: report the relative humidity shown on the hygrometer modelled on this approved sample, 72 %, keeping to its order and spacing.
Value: 35 %
